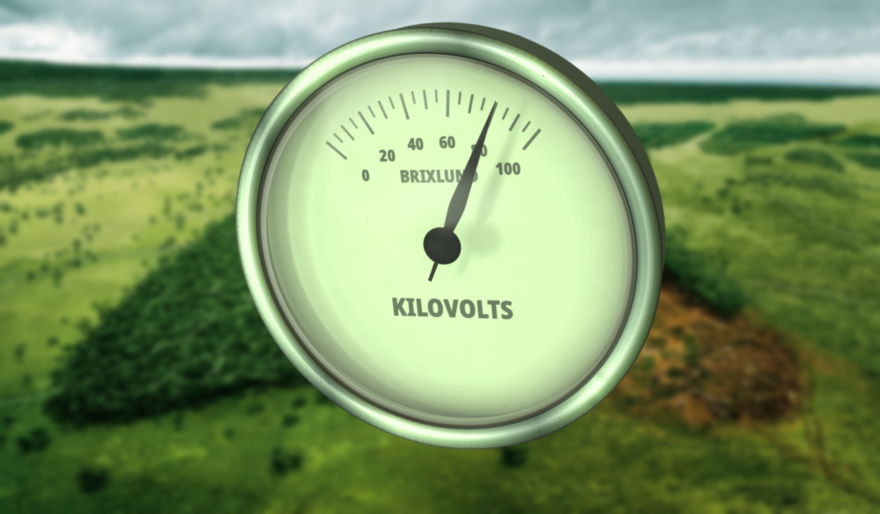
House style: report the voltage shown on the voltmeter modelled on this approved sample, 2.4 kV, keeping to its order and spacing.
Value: 80 kV
